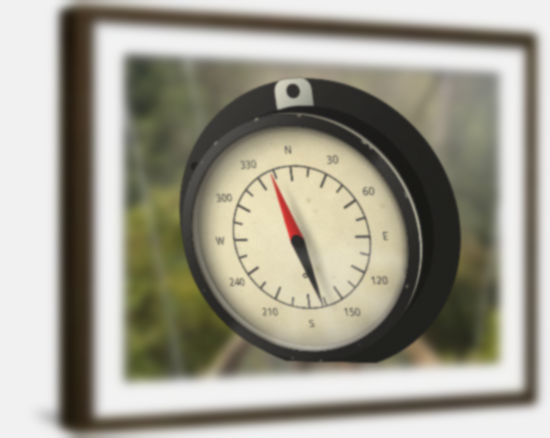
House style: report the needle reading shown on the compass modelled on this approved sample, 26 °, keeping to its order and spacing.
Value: 345 °
